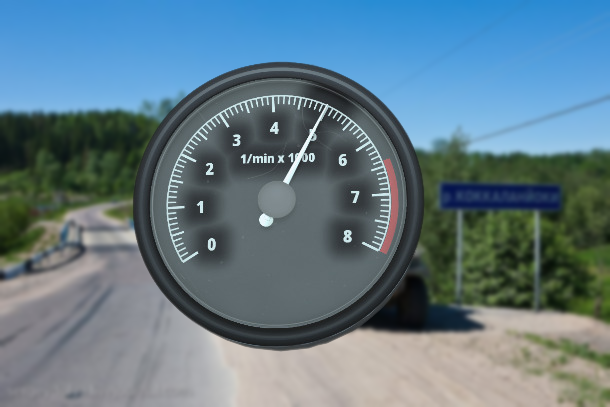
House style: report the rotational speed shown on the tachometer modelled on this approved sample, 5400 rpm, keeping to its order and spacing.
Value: 5000 rpm
